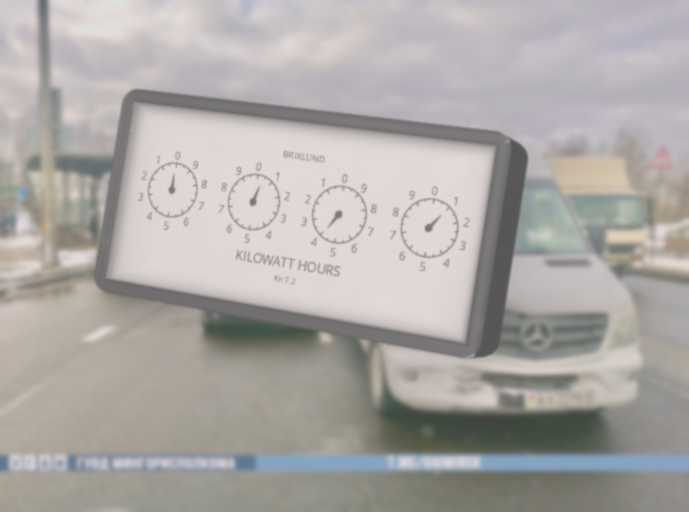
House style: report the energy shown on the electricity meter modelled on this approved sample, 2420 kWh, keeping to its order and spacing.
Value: 41 kWh
